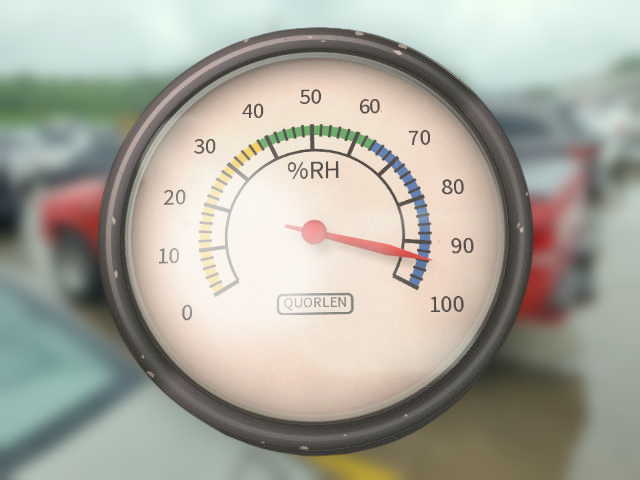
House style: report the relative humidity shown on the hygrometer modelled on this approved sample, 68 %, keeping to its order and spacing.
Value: 94 %
